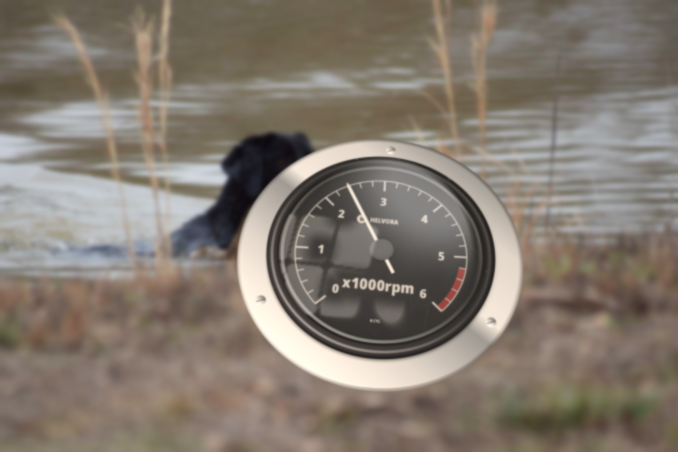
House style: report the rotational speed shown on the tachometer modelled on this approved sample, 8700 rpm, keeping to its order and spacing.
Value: 2400 rpm
